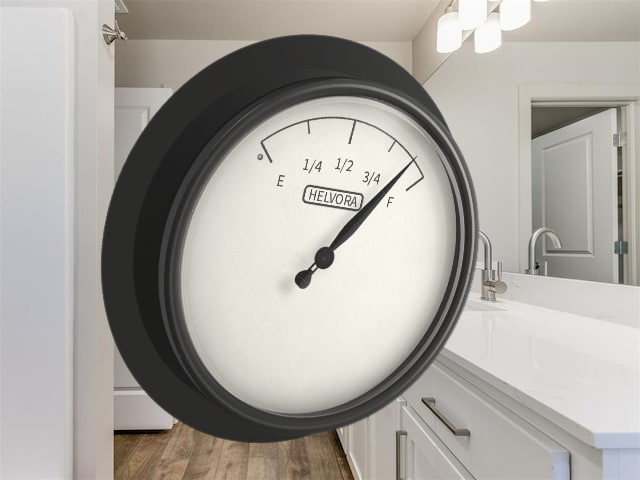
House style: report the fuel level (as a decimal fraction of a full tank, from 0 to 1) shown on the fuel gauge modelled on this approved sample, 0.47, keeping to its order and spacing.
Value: 0.875
